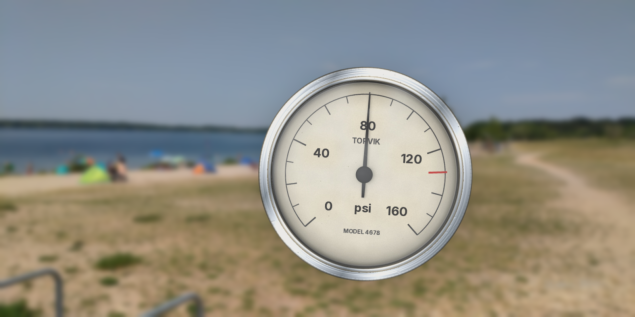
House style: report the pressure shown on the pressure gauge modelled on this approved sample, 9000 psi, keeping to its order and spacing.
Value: 80 psi
